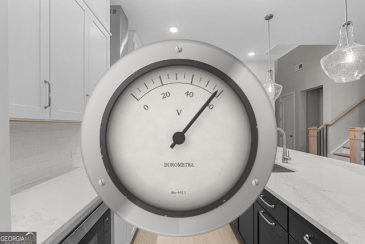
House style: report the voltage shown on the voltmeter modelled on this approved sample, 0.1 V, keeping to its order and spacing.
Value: 57.5 V
